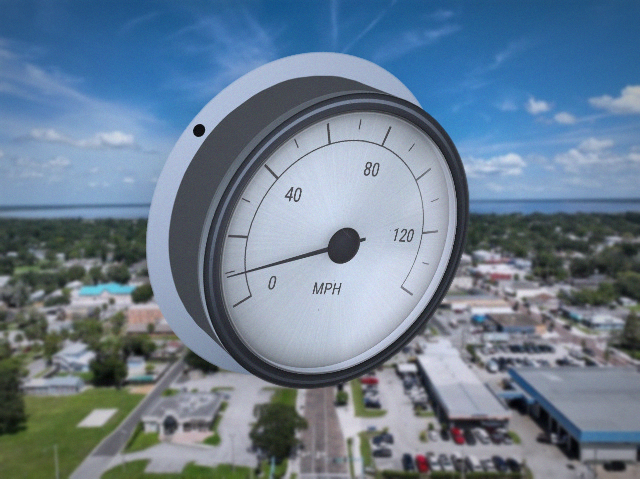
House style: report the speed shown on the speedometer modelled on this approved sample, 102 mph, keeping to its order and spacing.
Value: 10 mph
